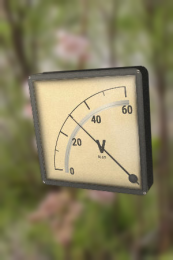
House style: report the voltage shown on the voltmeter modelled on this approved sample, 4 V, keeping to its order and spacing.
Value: 30 V
